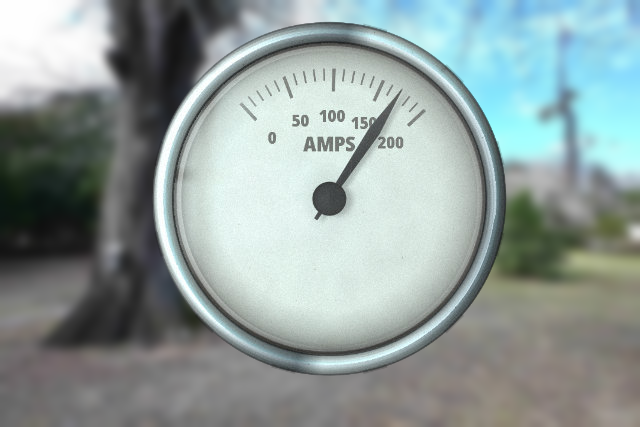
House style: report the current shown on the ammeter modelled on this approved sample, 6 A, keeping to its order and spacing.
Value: 170 A
